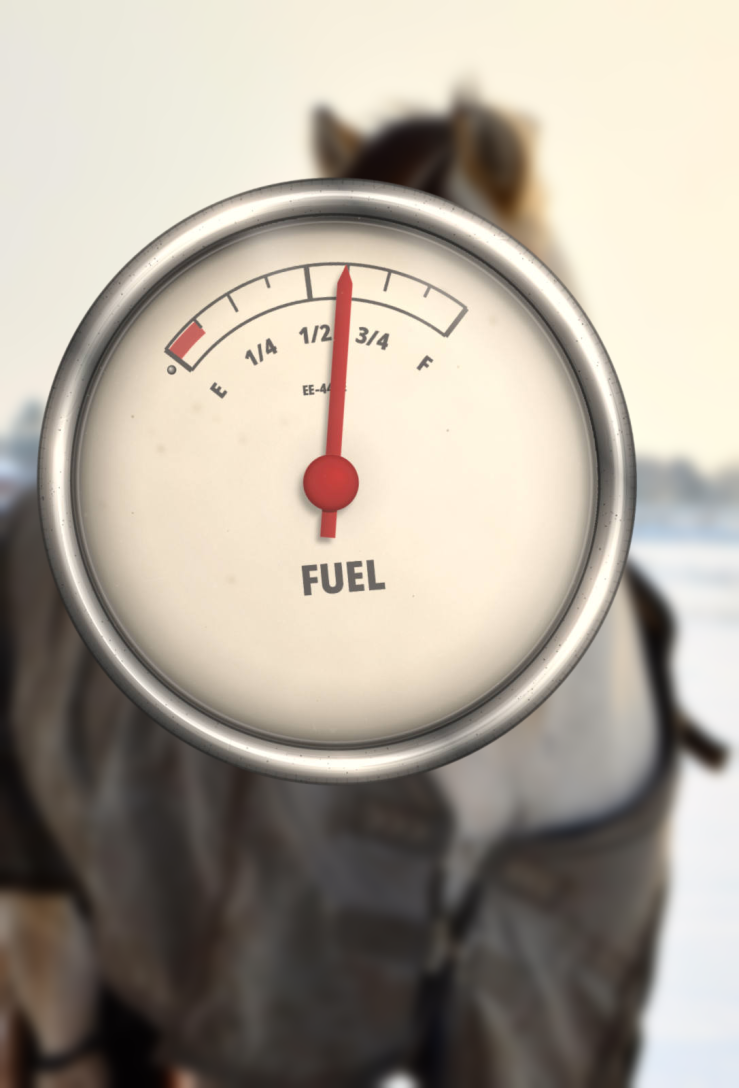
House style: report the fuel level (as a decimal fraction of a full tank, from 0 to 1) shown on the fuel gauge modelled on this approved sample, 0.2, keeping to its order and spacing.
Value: 0.625
